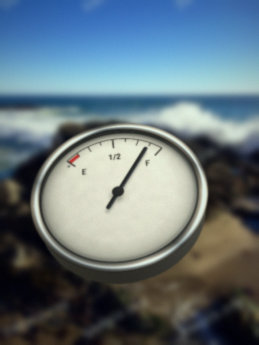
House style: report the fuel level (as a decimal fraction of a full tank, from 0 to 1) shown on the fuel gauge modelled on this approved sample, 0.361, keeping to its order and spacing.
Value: 0.875
